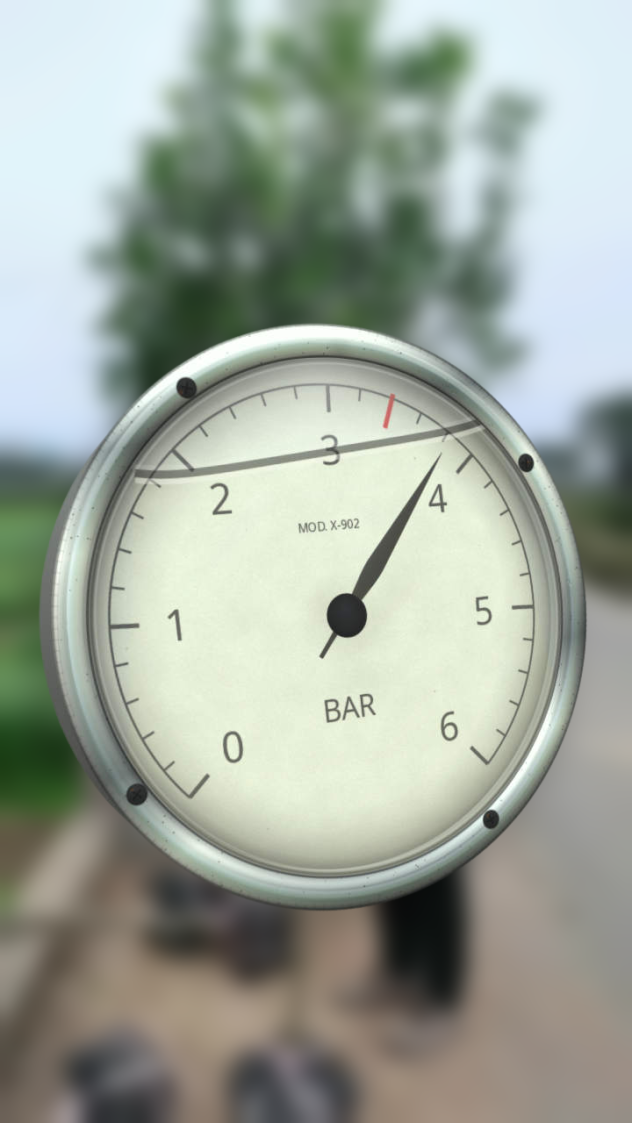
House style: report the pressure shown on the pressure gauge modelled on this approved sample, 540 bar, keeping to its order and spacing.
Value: 3.8 bar
